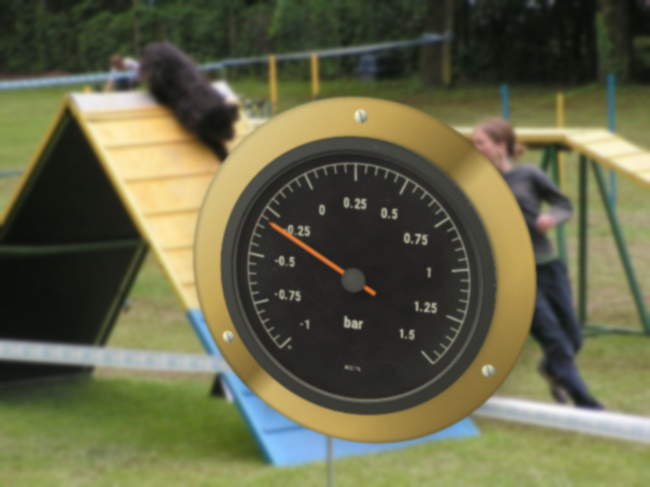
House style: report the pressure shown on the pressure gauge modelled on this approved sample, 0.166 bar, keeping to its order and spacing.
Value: -0.3 bar
